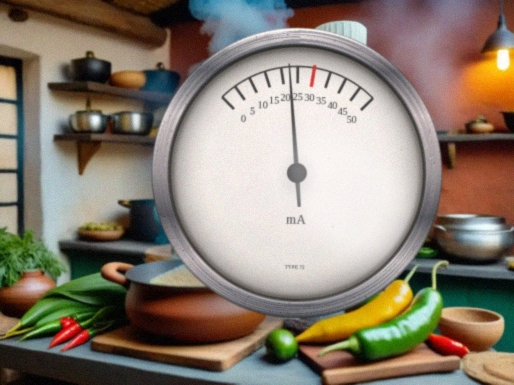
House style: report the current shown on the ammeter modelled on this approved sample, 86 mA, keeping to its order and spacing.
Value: 22.5 mA
